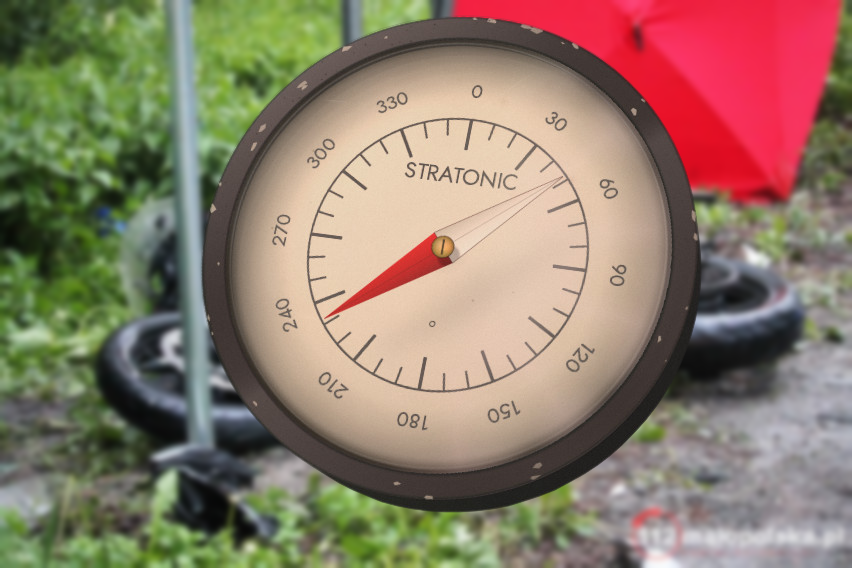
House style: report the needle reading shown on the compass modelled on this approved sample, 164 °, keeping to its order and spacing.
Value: 230 °
